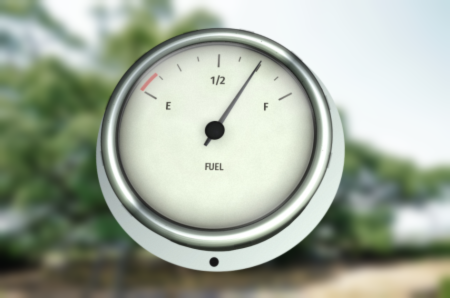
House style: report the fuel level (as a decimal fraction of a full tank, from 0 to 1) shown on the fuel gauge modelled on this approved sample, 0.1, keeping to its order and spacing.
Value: 0.75
